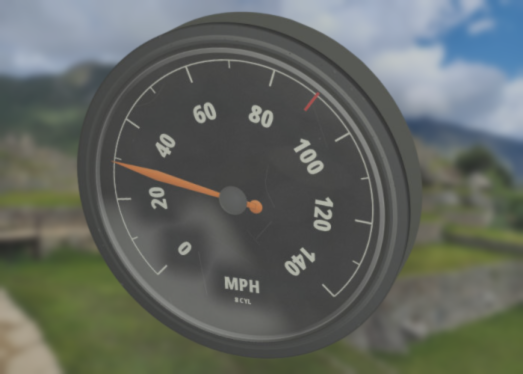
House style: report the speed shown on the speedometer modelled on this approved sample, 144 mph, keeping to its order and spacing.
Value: 30 mph
